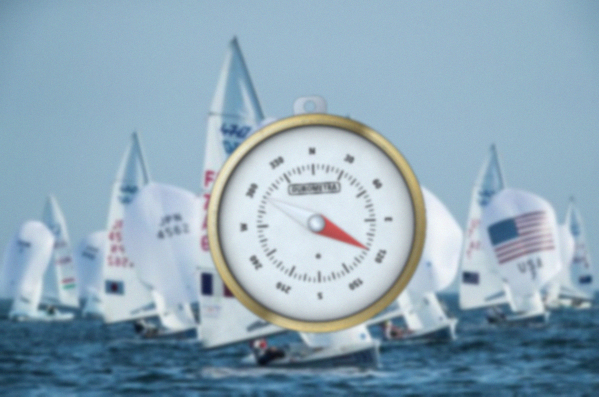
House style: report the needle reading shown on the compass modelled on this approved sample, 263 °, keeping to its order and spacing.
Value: 120 °
